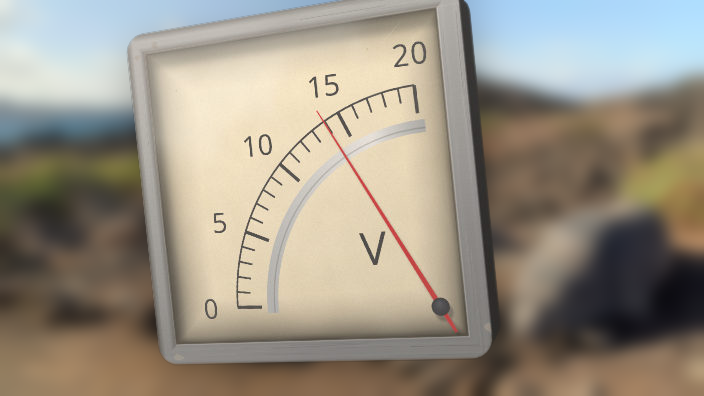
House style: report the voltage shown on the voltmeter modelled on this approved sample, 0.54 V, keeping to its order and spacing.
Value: 14 V
